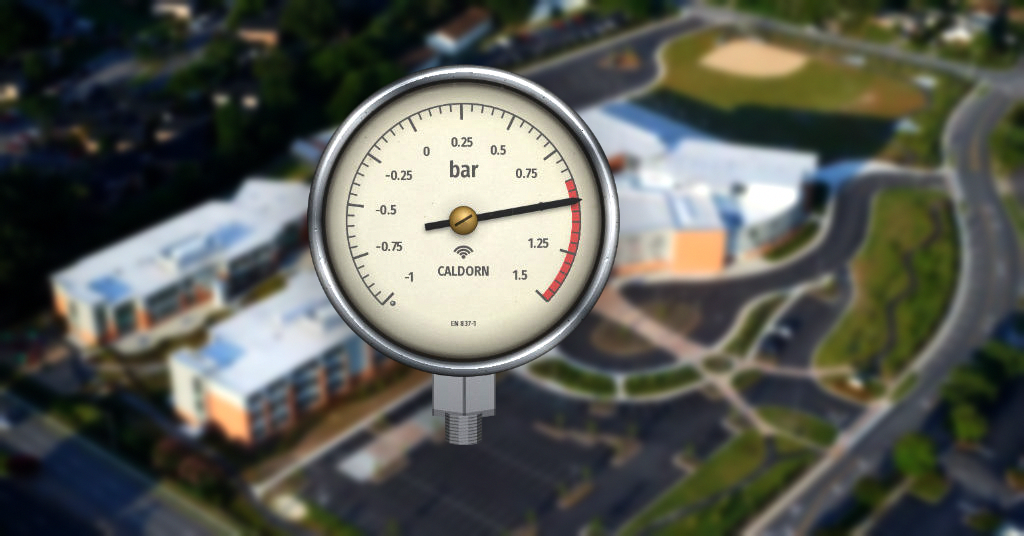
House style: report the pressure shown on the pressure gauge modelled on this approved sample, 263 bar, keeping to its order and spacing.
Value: 1 bar
